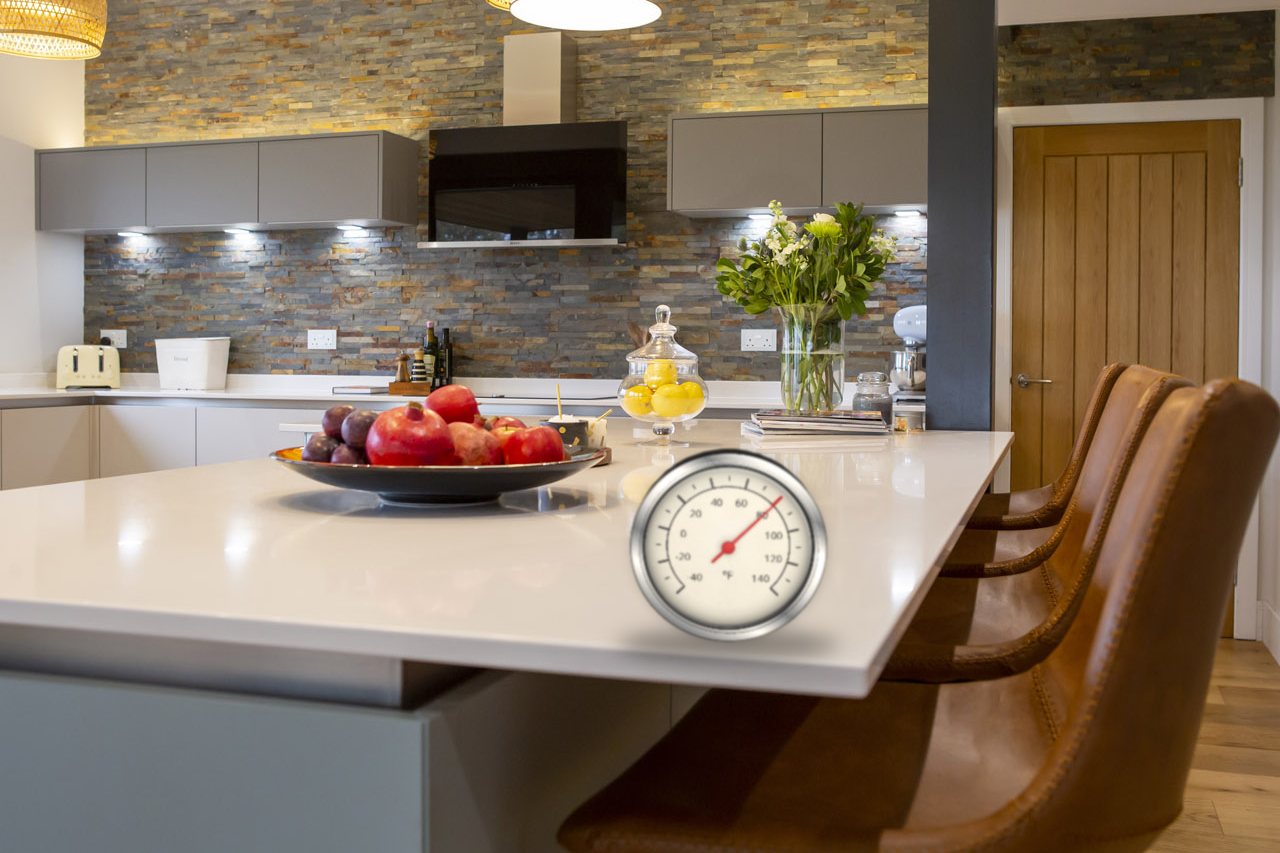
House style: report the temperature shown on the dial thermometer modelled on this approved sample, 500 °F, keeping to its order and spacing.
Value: 80 °F
